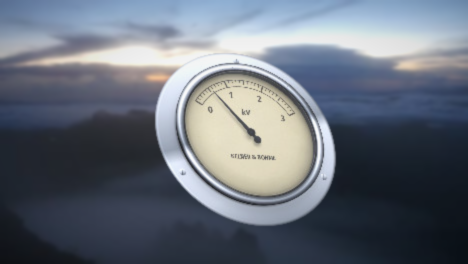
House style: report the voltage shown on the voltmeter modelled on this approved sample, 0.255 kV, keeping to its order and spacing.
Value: 0.5 kV
